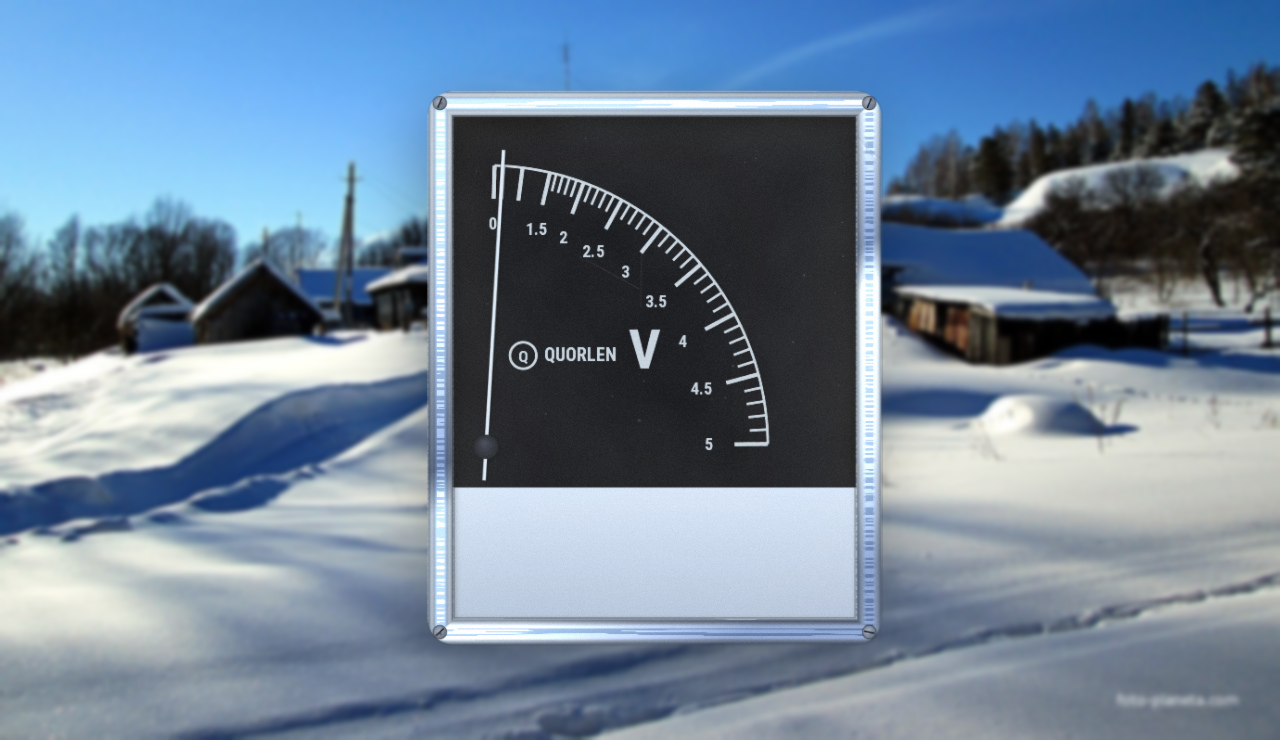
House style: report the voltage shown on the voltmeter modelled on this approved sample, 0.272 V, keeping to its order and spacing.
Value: 0.5 V
